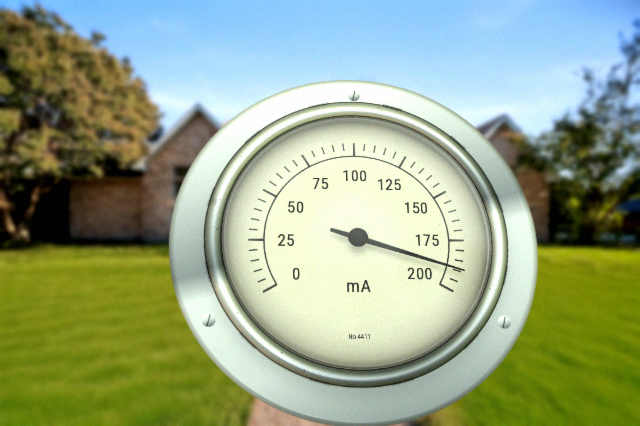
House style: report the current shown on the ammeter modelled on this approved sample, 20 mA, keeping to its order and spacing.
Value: 190 mA
